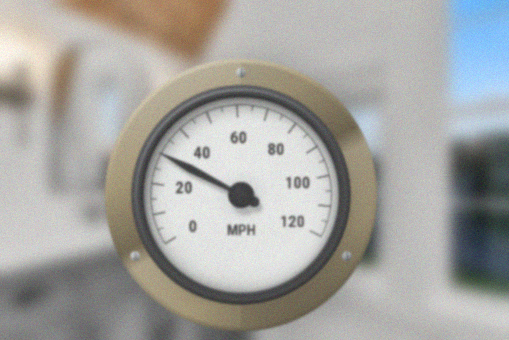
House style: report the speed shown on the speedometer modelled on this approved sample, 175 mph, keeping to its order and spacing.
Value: 30 mph
